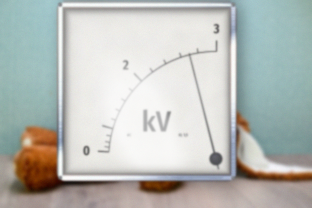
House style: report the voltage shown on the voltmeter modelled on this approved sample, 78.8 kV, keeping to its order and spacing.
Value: 2.7 kV
